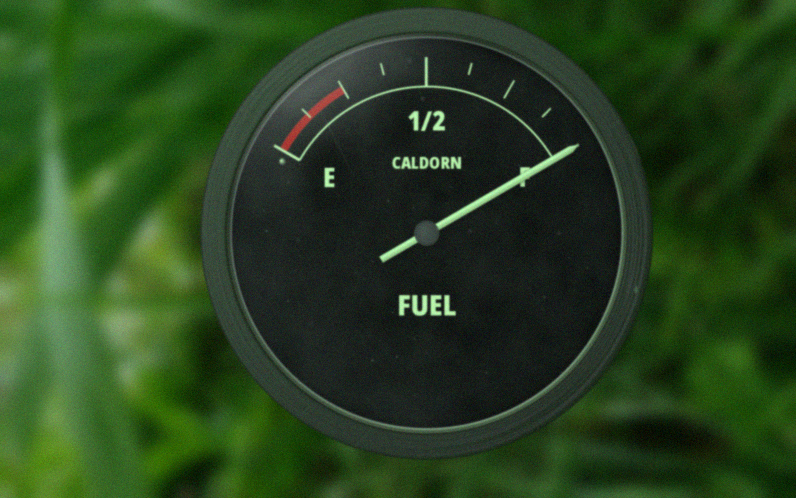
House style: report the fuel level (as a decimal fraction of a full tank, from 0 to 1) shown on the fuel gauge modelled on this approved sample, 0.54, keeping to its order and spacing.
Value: 1
